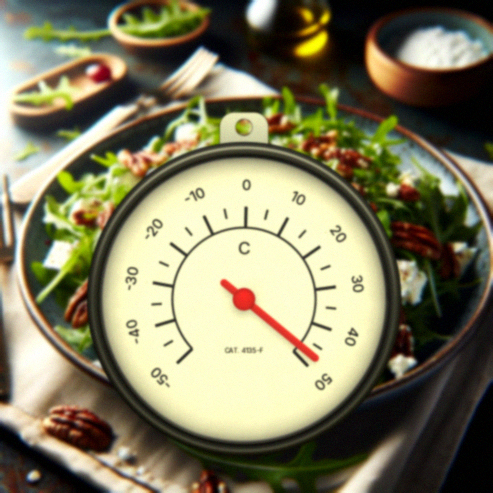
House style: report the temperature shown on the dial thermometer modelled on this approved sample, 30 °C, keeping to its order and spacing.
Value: 47.5 °C
